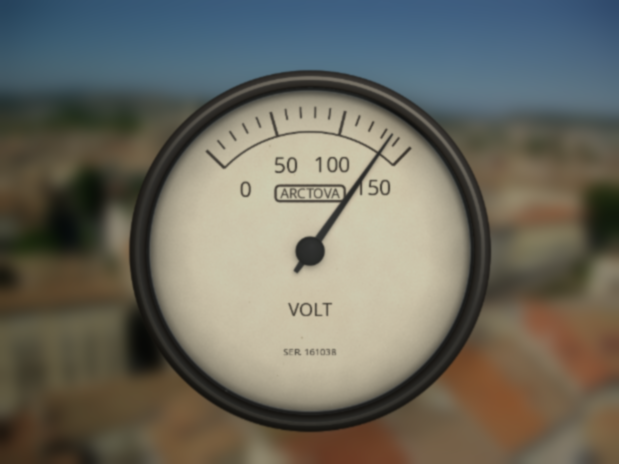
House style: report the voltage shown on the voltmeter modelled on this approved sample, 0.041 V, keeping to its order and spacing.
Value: 135 V
